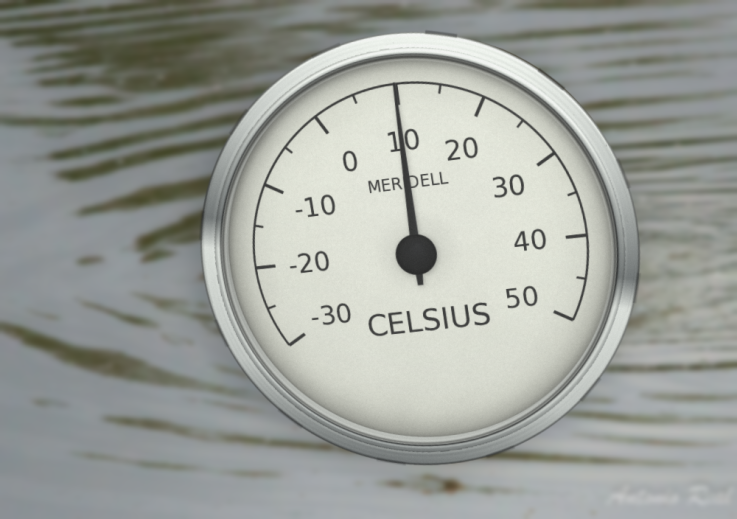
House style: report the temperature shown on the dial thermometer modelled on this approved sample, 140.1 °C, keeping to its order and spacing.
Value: 10 °C
